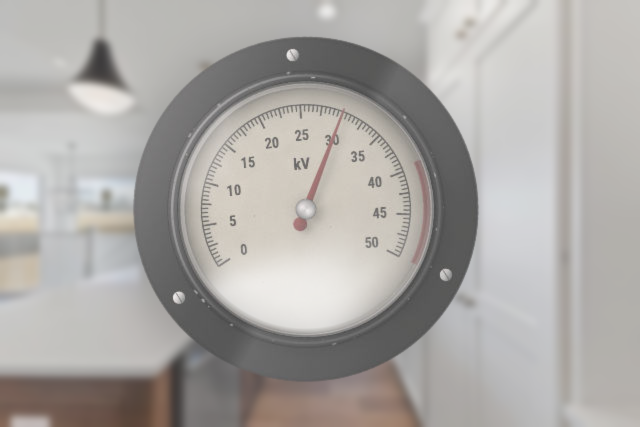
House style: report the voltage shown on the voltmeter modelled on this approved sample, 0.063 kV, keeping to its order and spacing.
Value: 30 kV
